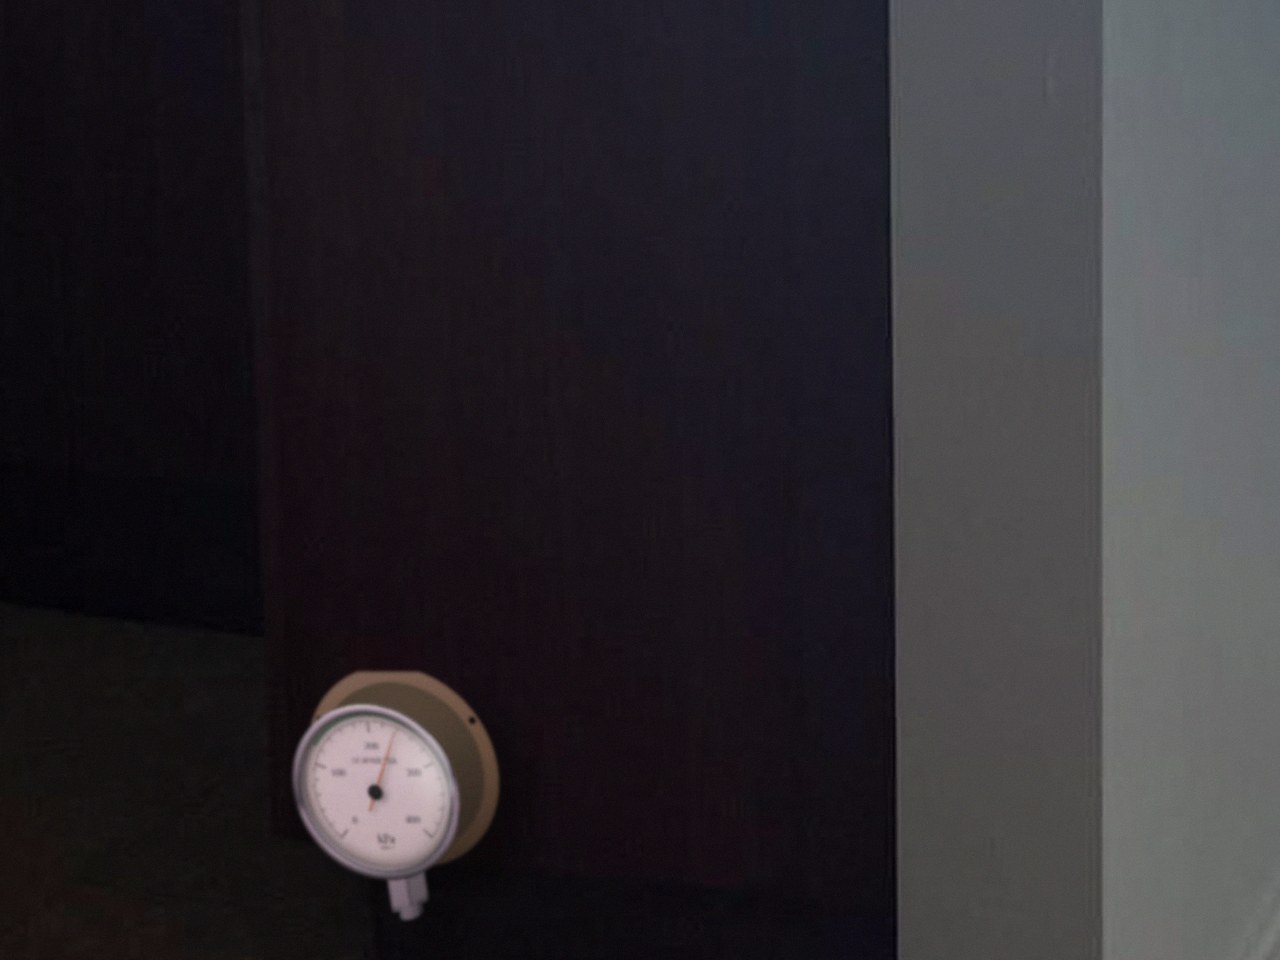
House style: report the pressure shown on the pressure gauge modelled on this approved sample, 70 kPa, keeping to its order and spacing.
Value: 240 kPa
